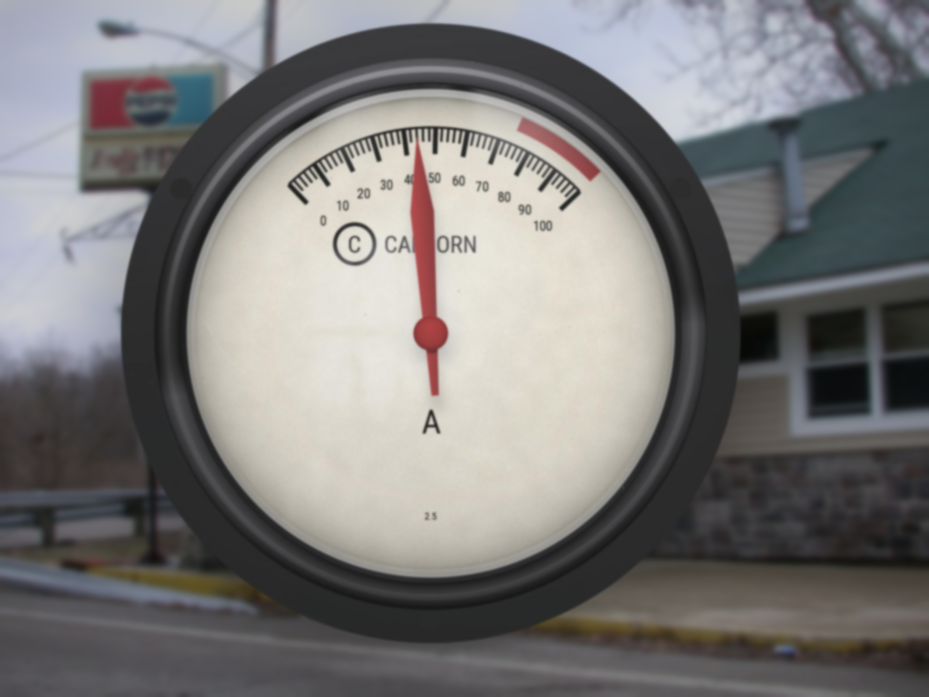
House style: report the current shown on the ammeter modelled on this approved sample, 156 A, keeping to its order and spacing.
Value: 44 A
